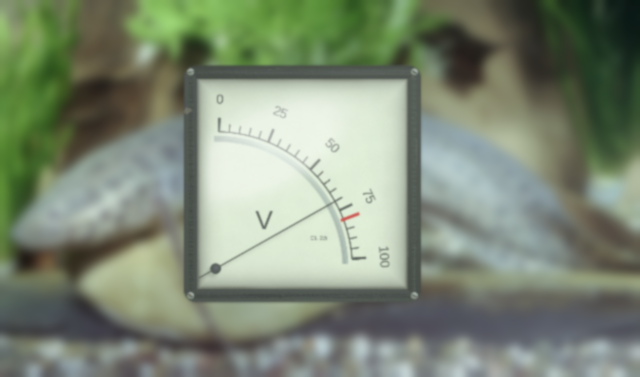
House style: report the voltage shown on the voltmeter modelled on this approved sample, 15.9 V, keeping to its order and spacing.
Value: 70 V
